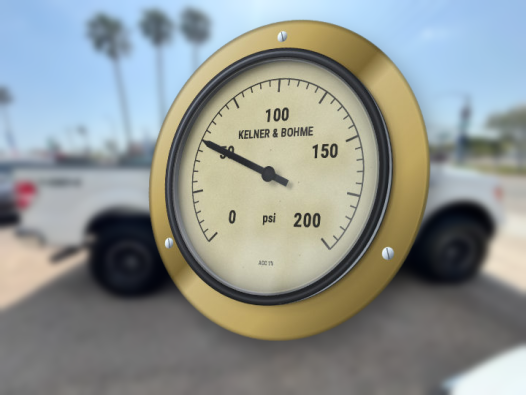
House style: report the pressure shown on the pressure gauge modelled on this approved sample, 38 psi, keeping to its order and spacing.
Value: 50 psi
